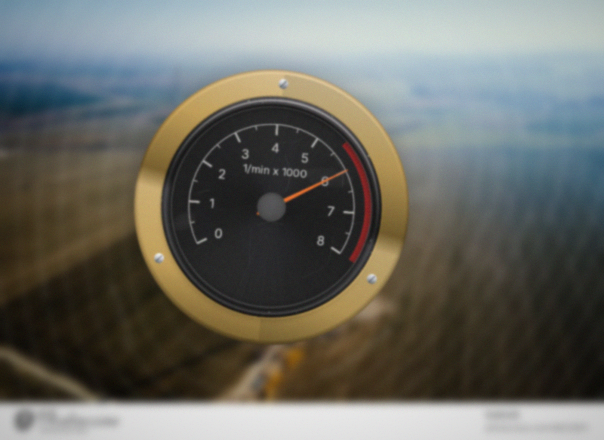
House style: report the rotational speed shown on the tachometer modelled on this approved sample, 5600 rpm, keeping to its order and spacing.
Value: 6000 rpm
